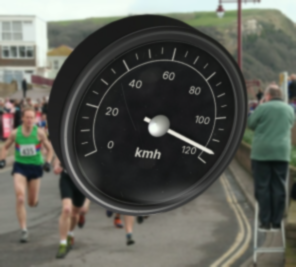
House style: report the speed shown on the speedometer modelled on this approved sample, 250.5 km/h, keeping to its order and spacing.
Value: 115 km/h
